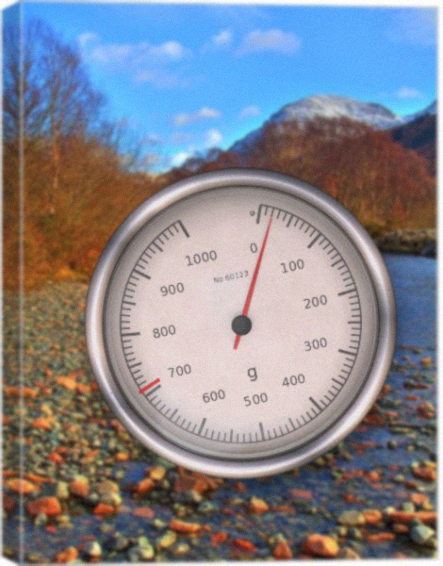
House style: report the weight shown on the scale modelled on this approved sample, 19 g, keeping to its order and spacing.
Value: 20 g
